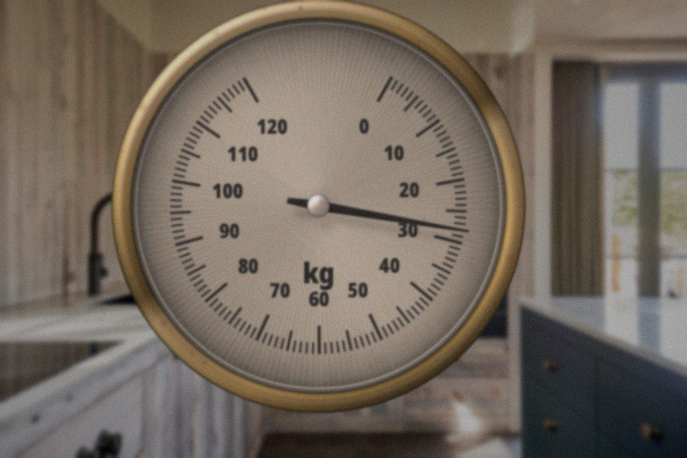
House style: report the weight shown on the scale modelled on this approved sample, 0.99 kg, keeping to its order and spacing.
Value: 28 kg
